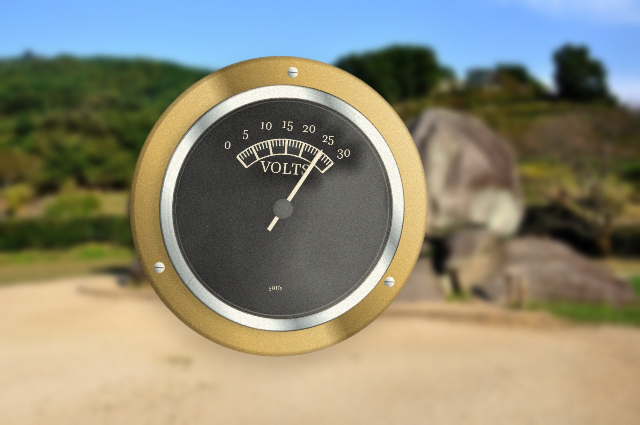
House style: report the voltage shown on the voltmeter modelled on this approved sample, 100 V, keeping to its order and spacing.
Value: 25 V
